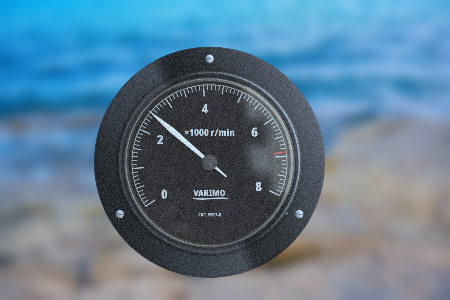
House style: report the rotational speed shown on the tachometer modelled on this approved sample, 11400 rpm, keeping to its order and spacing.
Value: 2500 rpm
